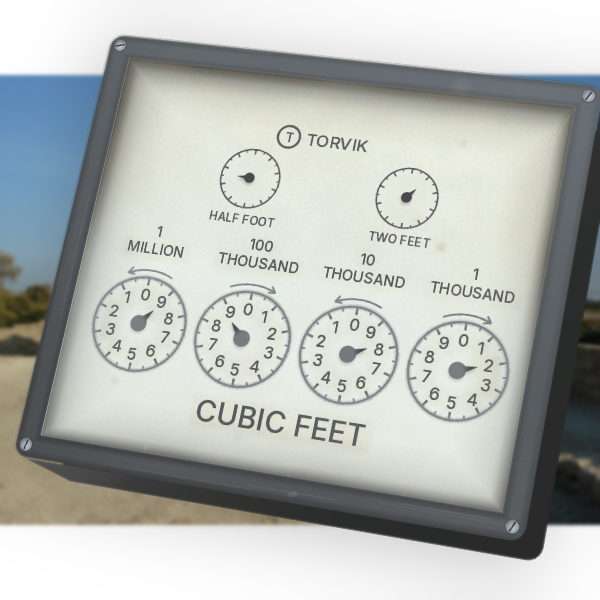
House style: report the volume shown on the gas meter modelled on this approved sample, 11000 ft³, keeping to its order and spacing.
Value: 888200 ft³
